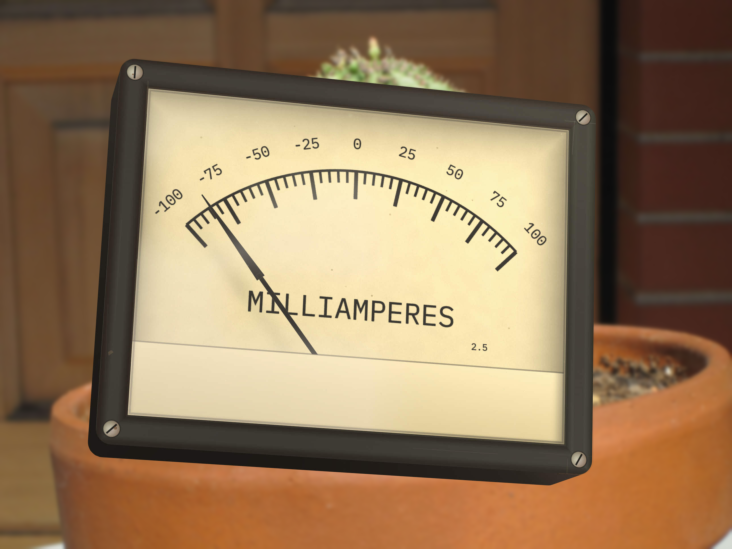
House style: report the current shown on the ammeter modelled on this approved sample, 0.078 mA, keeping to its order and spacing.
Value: -85 mA
